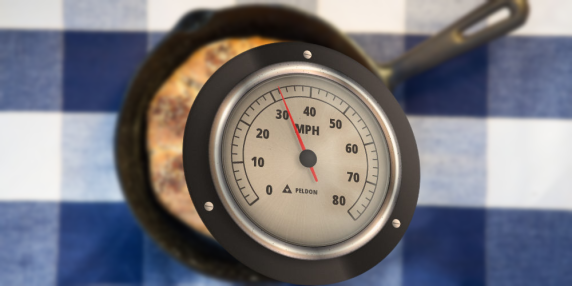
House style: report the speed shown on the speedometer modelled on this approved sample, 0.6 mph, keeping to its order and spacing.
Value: 32 mph
